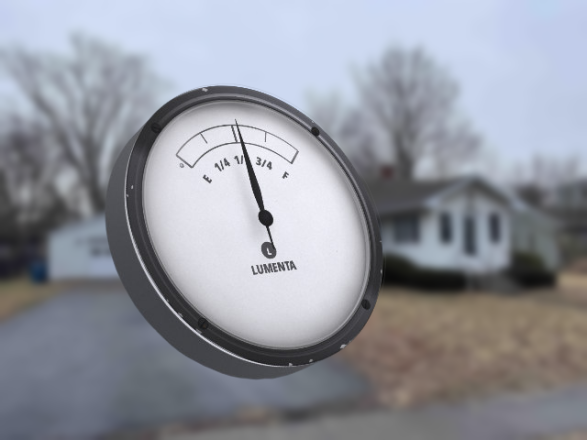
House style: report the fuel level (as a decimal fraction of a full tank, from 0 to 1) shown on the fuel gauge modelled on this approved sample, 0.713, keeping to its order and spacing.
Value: 0.5
